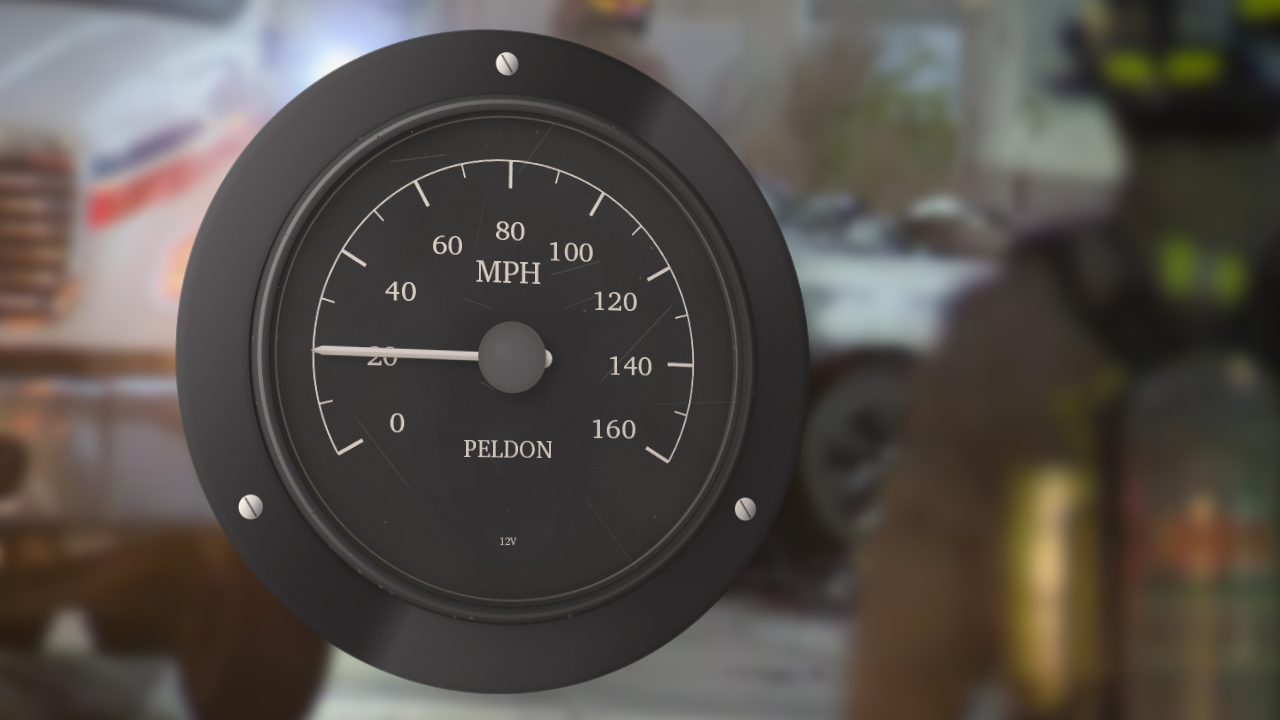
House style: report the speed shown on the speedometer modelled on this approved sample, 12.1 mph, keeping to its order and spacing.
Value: 20 mph
